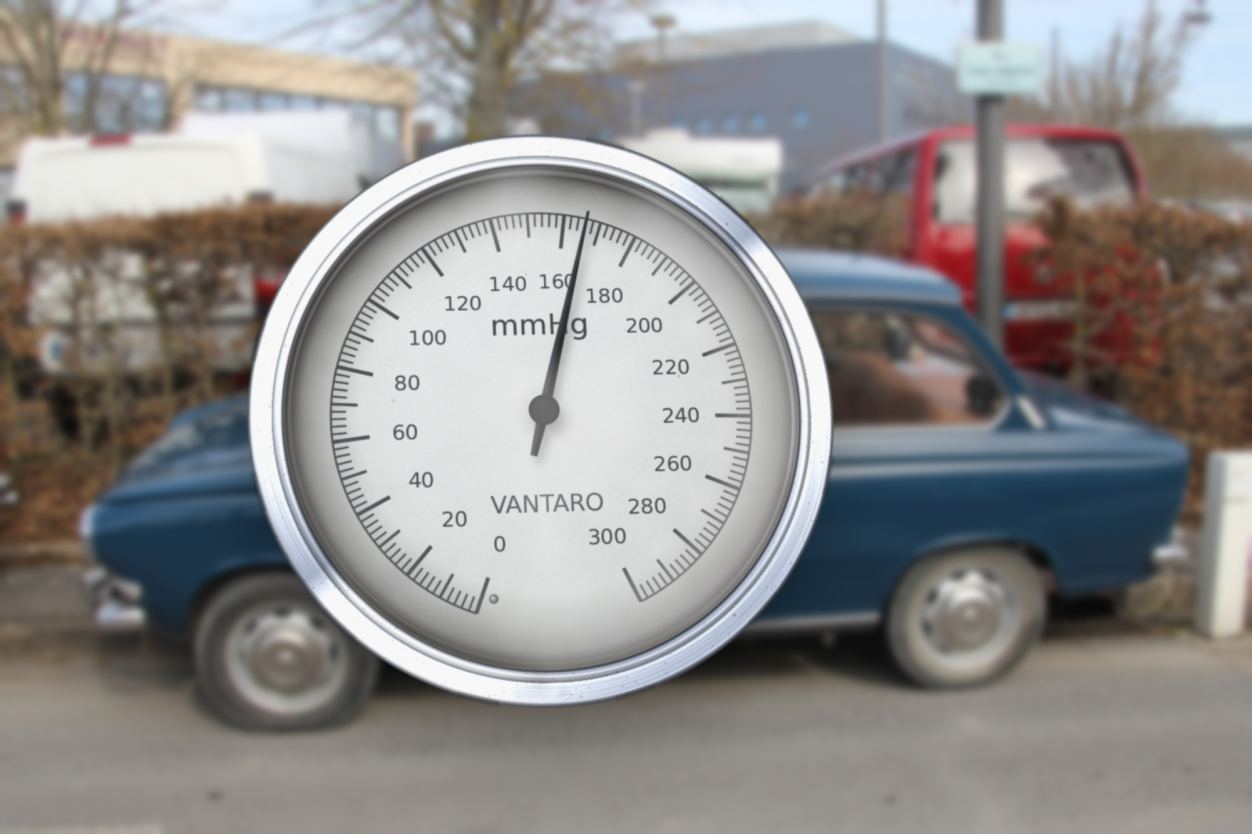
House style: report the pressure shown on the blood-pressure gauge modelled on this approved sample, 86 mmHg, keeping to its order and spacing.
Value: 166 mmHg
